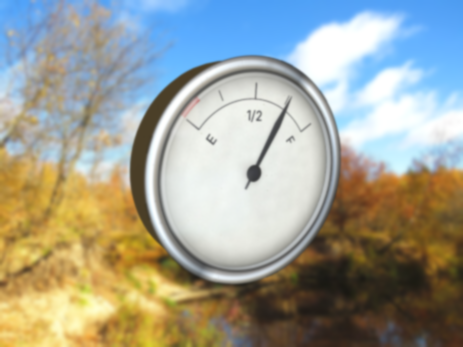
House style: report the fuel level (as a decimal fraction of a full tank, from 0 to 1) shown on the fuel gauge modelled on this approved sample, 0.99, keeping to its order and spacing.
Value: 0.75
